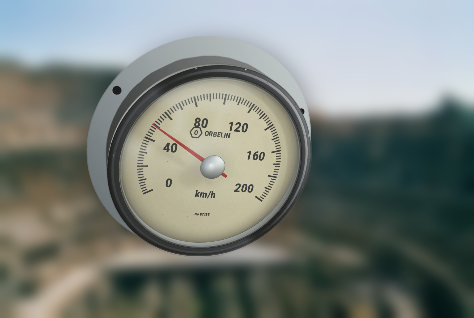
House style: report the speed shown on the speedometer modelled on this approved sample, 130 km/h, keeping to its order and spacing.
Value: 50 km/h
